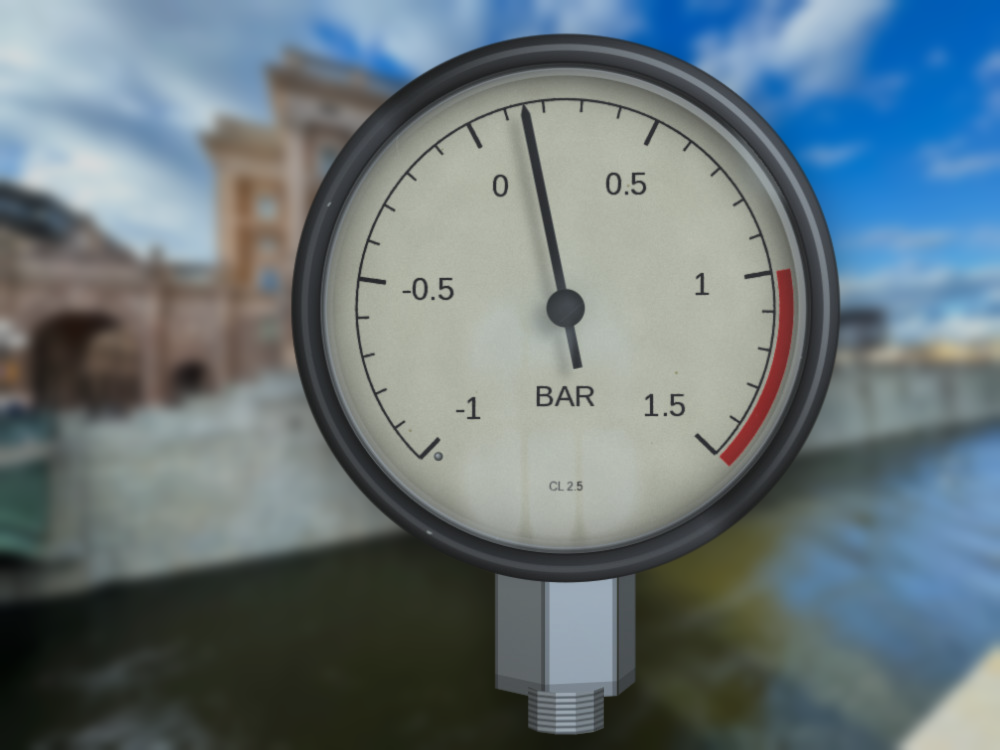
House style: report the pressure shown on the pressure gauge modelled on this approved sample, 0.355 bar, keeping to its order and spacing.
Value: 0.15 bar
